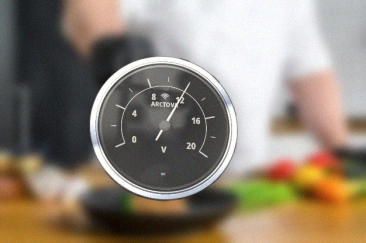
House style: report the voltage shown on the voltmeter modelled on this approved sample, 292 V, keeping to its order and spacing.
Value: 12 V
